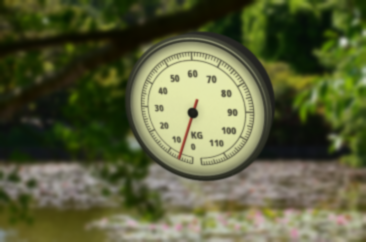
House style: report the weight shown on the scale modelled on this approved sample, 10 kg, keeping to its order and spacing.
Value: 5 kg
